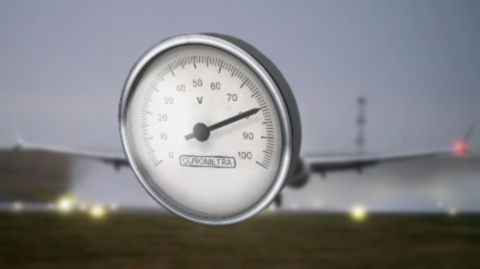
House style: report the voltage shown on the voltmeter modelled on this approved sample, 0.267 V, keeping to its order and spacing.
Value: 80 V
